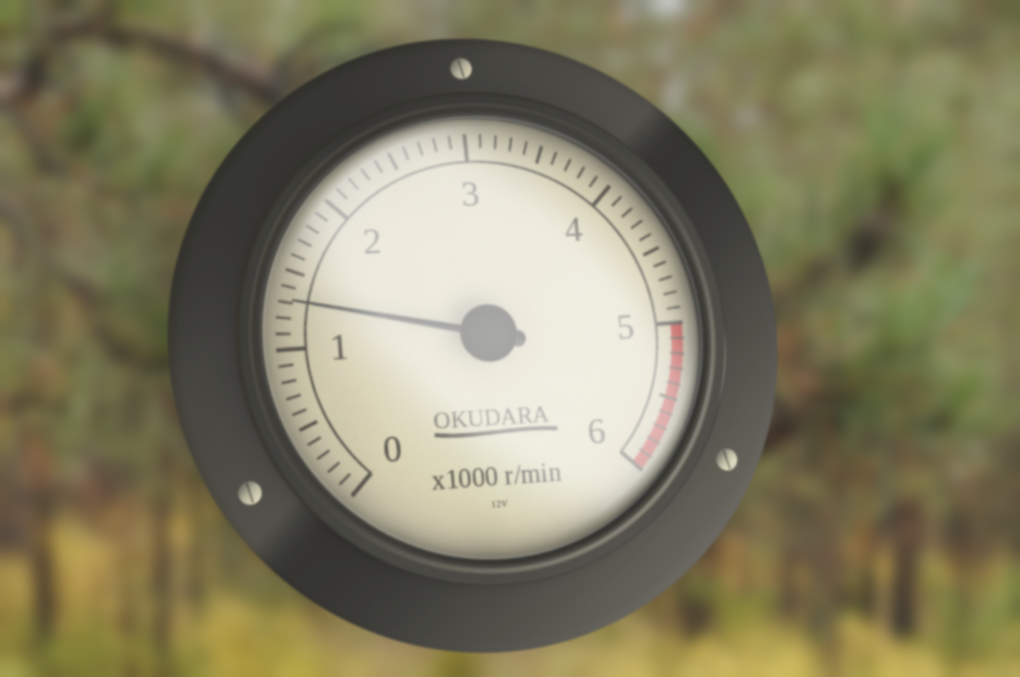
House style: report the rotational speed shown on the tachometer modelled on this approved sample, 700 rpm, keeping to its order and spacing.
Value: 1300 rpm
